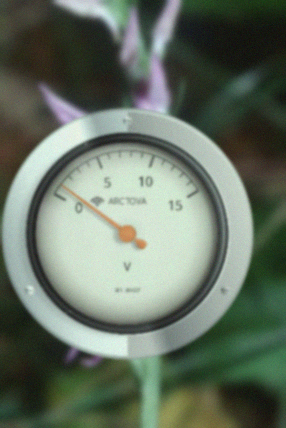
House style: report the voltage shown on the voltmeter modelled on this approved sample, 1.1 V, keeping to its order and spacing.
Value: 1 V
